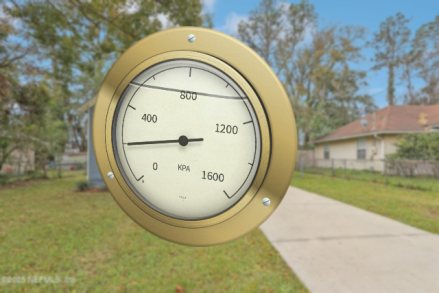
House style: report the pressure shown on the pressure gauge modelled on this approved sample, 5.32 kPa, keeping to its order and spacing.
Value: 200 kPa
